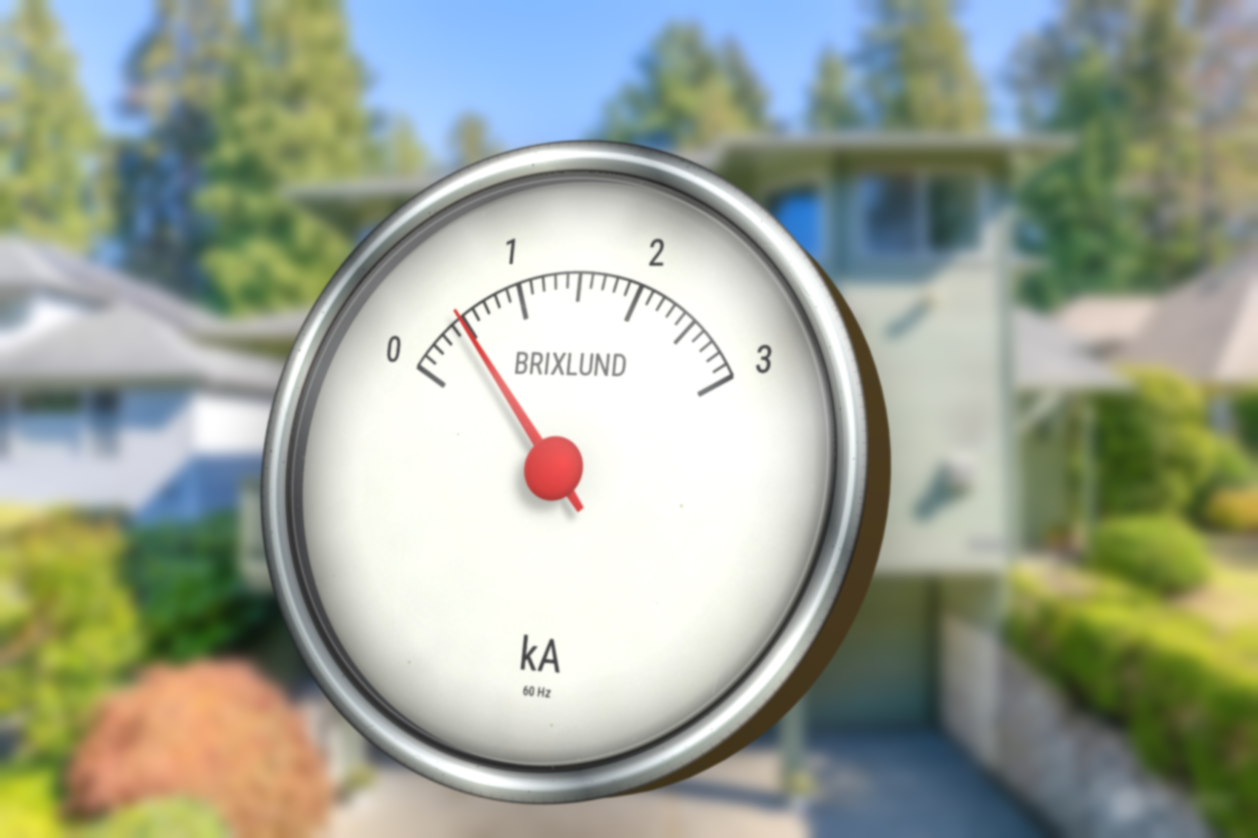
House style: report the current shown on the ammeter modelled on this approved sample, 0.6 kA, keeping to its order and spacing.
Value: 0.5 kA
